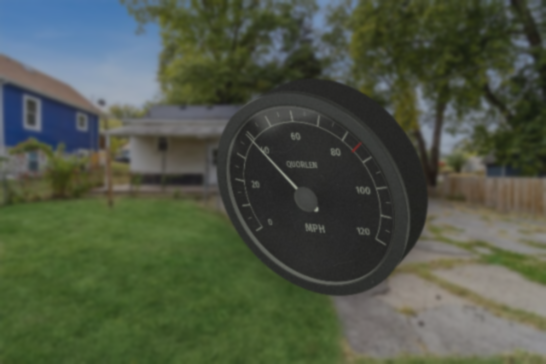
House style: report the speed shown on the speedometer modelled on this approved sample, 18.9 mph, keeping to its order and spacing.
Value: 40 mph
